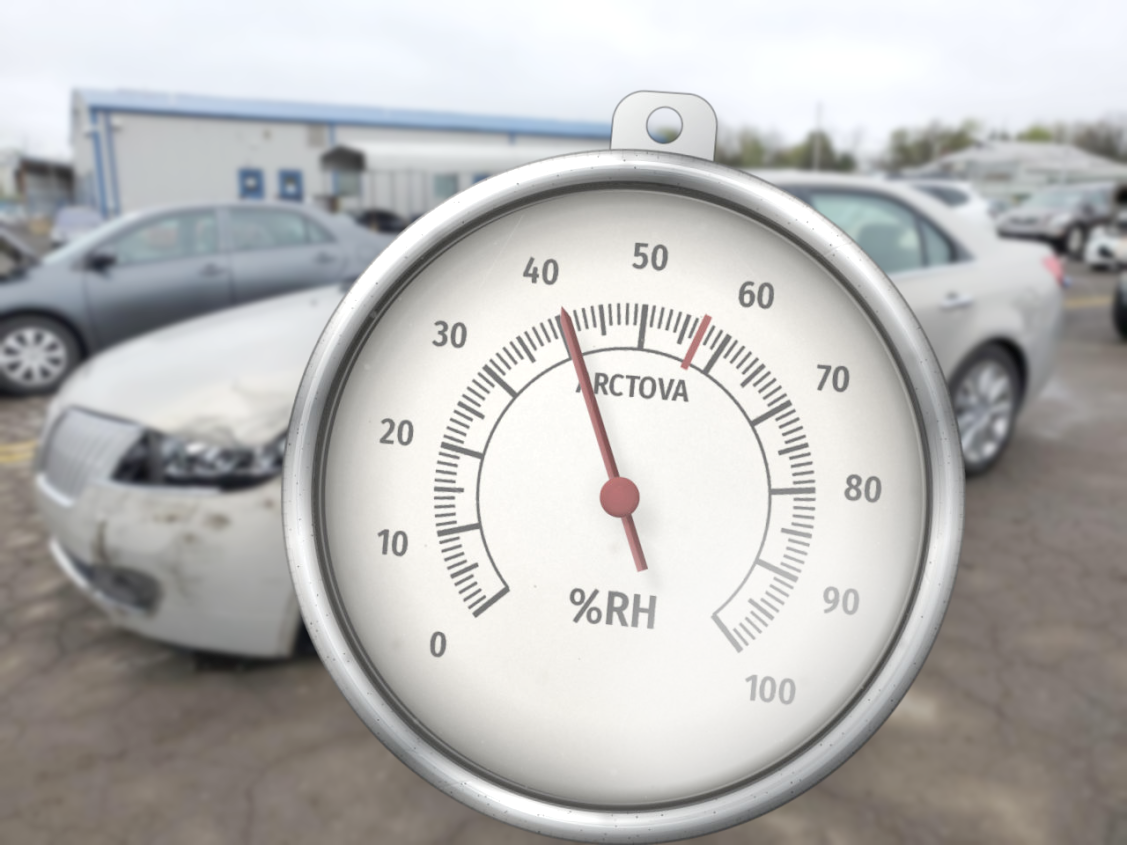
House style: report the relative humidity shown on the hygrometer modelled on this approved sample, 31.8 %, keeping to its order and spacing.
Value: 41 %
